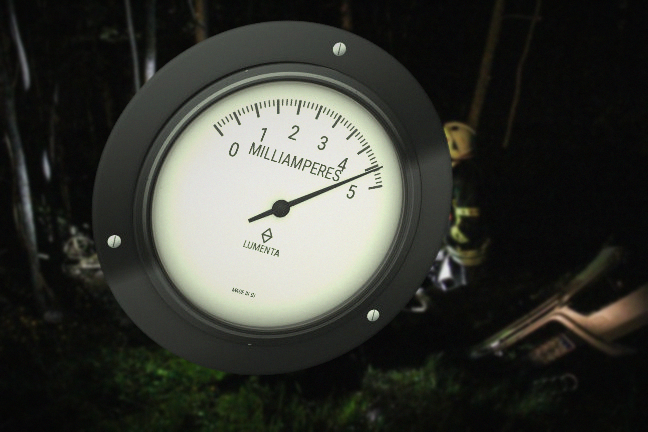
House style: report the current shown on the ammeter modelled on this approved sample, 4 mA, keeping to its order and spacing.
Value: 4.5 mA
